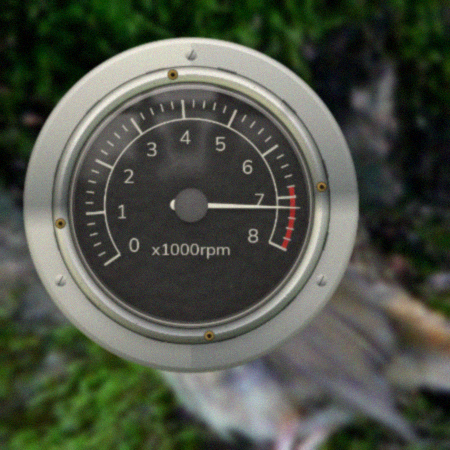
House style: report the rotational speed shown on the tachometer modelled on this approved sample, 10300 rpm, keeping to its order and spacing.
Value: 7200 rpm
